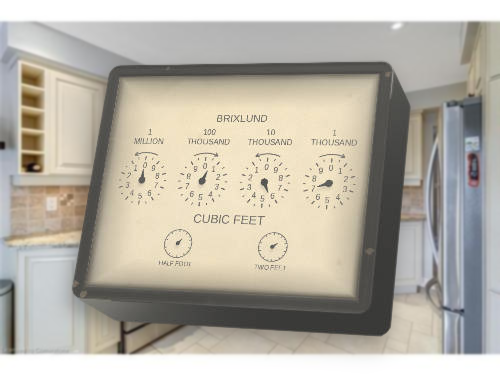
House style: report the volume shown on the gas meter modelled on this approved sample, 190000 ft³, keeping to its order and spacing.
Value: 5700 ft³
